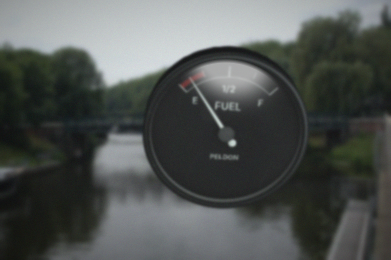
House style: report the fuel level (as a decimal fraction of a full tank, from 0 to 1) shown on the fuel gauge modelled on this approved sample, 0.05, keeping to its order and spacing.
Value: 0.125
